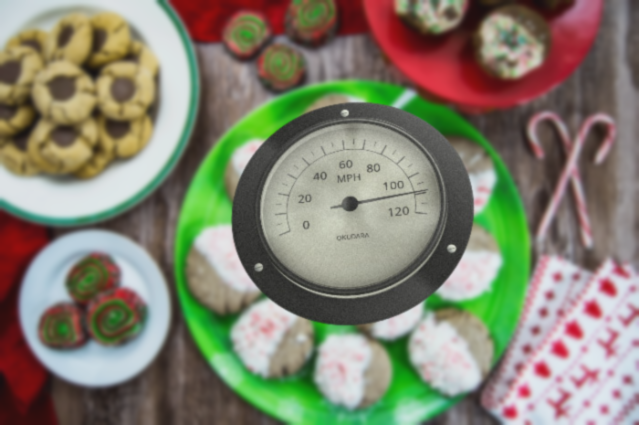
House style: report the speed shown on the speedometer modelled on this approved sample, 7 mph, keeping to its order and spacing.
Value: 110 mph
